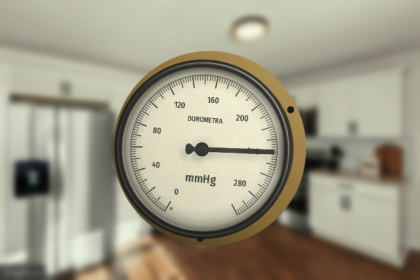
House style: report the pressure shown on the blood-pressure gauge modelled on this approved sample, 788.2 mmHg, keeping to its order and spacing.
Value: 240 mmHg
